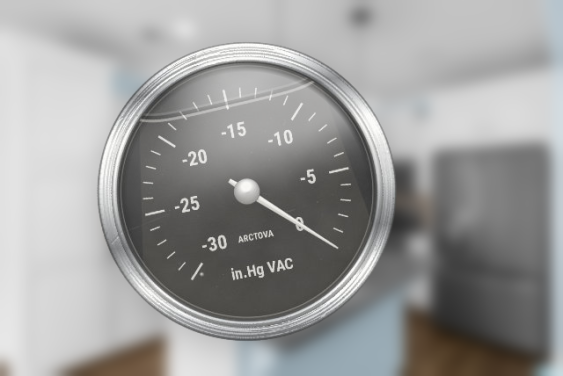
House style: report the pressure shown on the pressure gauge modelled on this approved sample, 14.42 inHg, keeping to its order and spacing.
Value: 0 inHg
